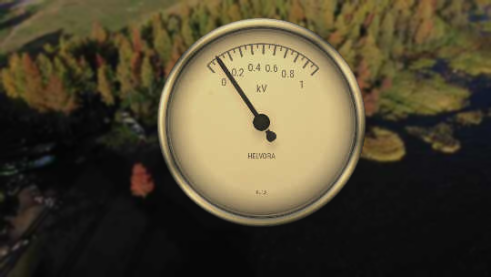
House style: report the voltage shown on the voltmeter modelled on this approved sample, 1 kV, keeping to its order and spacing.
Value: 0.1 kV
